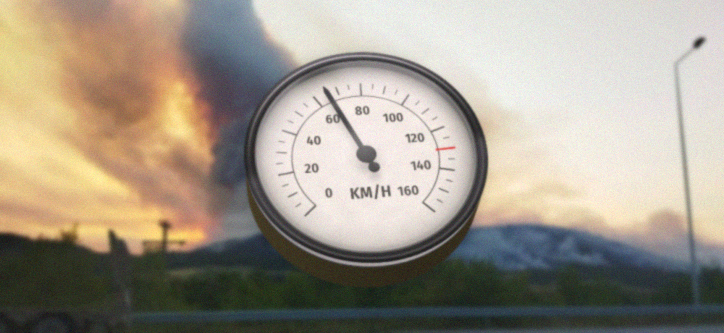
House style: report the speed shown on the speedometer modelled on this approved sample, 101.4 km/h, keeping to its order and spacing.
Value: 65 km/h
